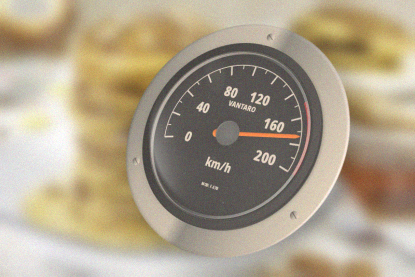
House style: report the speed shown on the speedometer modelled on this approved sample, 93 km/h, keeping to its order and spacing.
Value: 175 km/h
